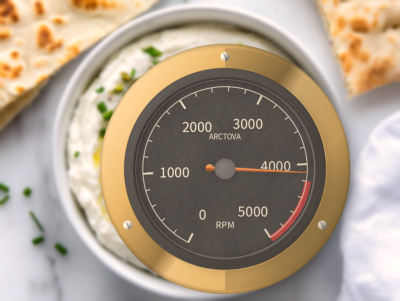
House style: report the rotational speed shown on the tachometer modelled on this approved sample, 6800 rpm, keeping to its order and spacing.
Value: 4100 rpm
